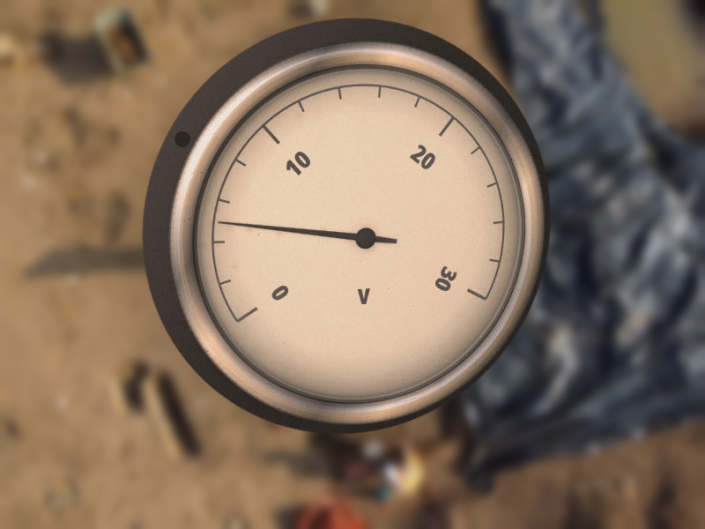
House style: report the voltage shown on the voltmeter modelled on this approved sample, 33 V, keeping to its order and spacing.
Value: 5 V
